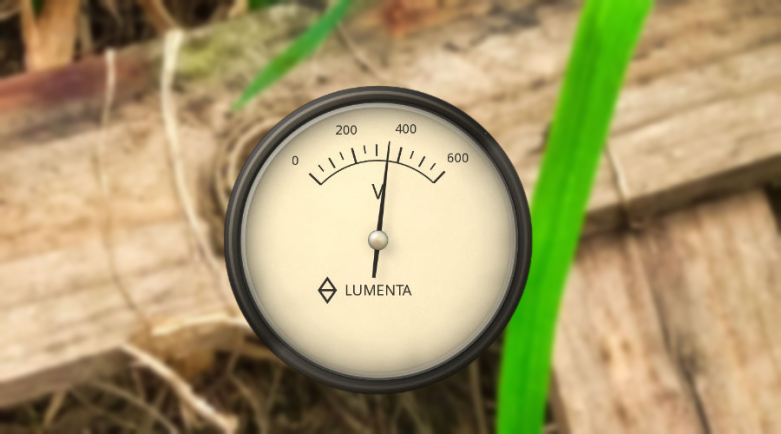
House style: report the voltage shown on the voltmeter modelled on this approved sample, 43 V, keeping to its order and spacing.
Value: 350 V
